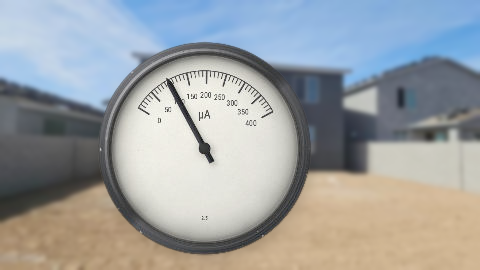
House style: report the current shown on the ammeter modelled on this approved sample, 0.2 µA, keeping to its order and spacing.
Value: 100 µA
